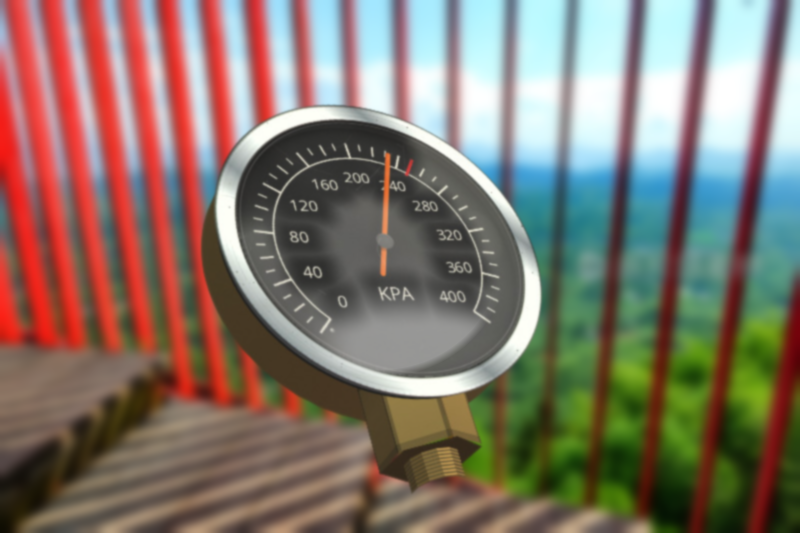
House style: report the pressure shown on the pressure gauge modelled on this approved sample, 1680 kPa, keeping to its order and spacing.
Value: 230 kPa
